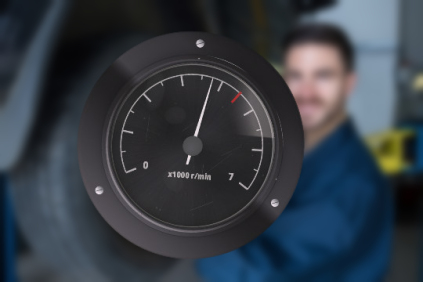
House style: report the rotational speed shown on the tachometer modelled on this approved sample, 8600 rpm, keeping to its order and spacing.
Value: 3750 rpm
